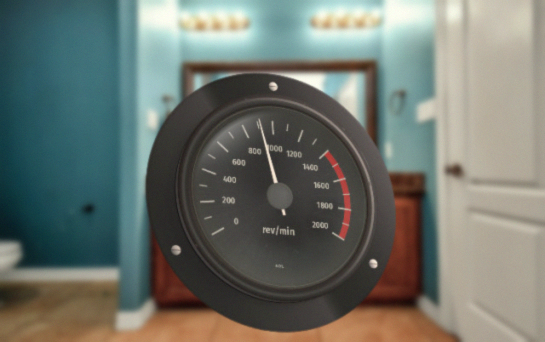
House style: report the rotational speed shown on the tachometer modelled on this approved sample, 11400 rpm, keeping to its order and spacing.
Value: 900 rpm
